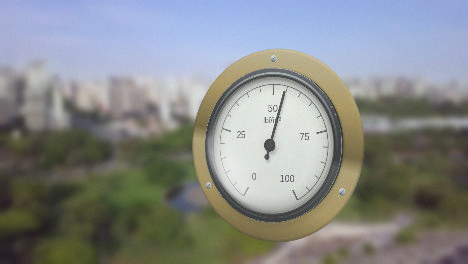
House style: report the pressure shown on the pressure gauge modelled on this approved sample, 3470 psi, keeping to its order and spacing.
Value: 55 psi
